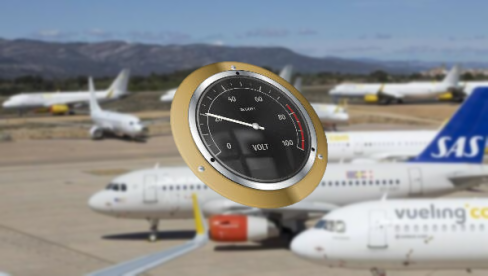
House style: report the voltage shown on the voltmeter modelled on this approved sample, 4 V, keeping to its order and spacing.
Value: 20 V
